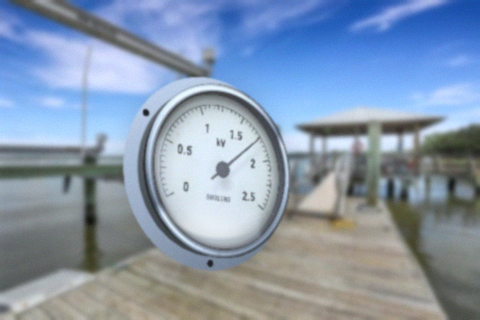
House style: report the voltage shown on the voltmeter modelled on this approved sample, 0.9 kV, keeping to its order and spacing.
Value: 1.75 kV
